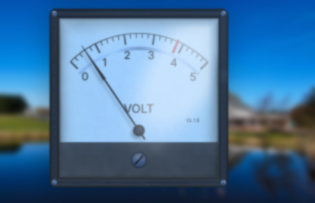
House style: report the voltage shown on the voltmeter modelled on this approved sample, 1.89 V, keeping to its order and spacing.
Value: 0.6 V
